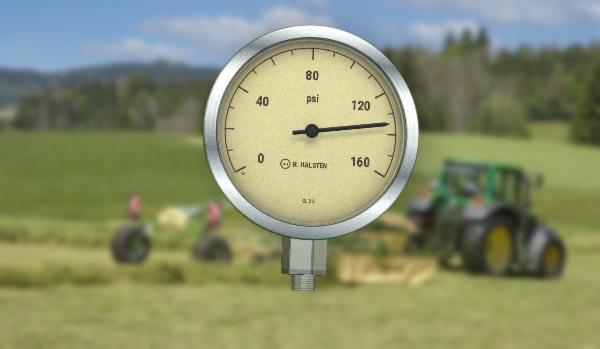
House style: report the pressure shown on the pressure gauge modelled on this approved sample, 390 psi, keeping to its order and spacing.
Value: 135 psi
